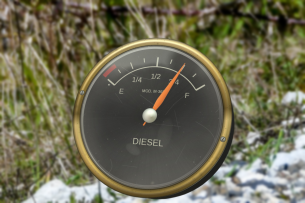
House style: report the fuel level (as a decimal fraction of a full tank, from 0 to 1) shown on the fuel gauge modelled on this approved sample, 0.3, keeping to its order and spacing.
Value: 0.75
